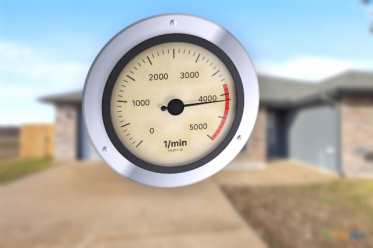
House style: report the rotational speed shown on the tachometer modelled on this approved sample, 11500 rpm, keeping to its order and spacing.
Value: 4100 rpm
